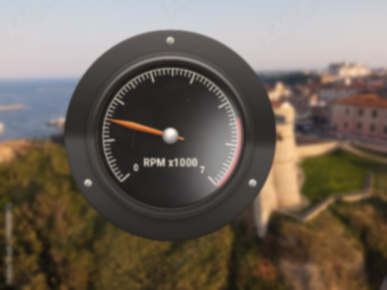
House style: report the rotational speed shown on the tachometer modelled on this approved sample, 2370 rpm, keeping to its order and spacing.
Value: 1500 rpm
